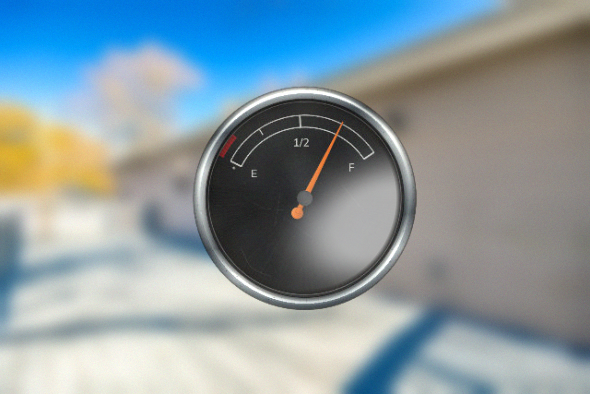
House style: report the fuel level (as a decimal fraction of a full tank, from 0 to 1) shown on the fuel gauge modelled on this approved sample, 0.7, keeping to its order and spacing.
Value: 0.75
